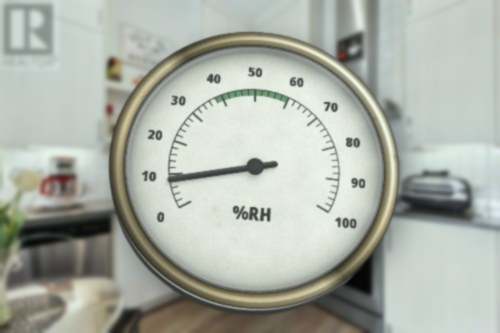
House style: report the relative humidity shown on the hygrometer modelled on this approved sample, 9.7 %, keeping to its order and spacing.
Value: 8 %
